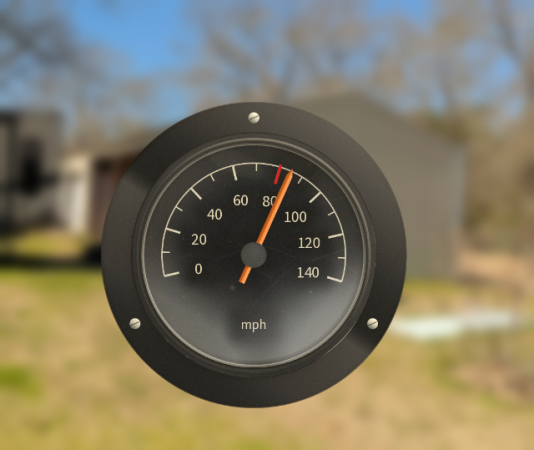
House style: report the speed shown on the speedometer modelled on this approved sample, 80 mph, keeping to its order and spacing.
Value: 85 mph
